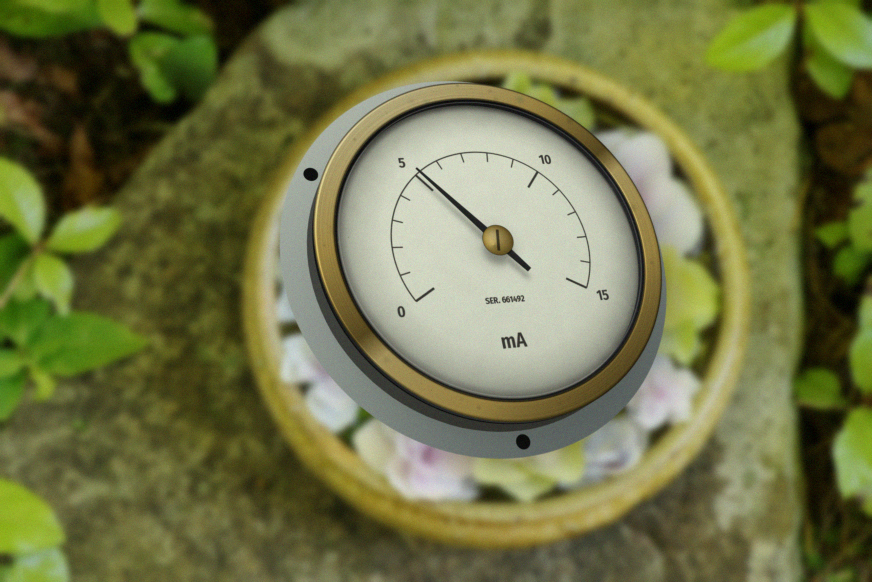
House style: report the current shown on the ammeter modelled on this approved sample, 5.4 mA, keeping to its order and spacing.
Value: 5 mA
